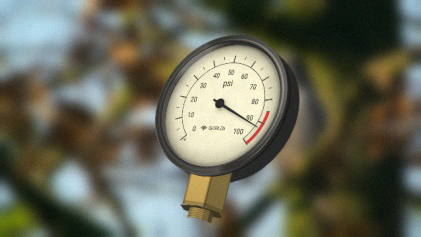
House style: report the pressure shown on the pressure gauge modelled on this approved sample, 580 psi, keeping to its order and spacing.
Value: 92.5 psi
